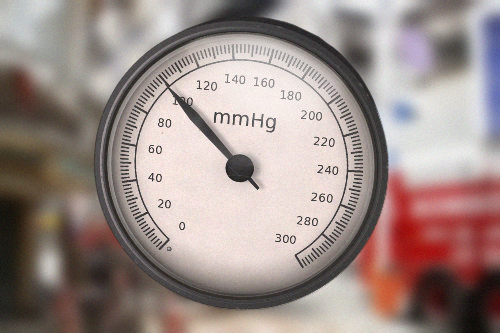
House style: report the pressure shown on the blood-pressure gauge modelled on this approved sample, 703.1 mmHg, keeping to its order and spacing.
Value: 100 mmHg
